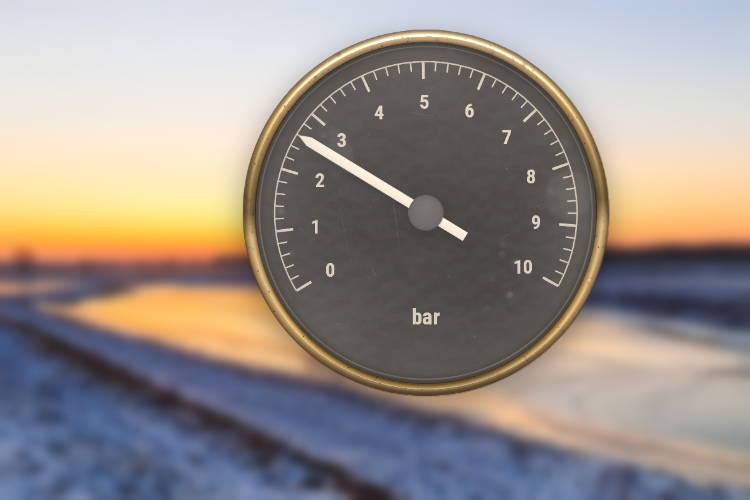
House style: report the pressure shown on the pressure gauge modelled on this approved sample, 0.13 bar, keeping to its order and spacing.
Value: 2.6 bar
